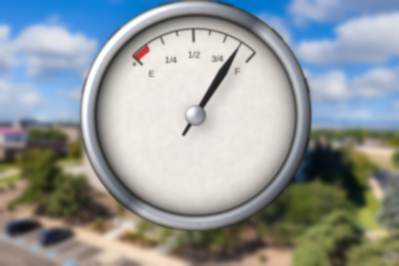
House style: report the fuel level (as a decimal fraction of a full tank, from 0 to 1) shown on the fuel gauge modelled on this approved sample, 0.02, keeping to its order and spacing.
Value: 0.875
